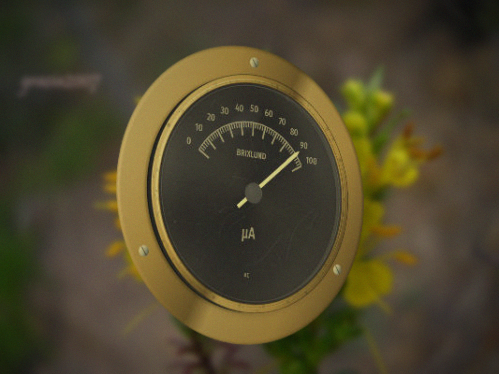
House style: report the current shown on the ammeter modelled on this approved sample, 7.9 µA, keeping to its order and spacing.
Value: 90 µA
